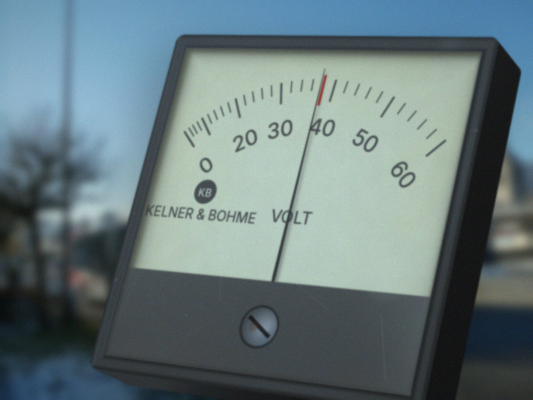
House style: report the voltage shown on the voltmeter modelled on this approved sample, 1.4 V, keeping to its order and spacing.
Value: 38 V
